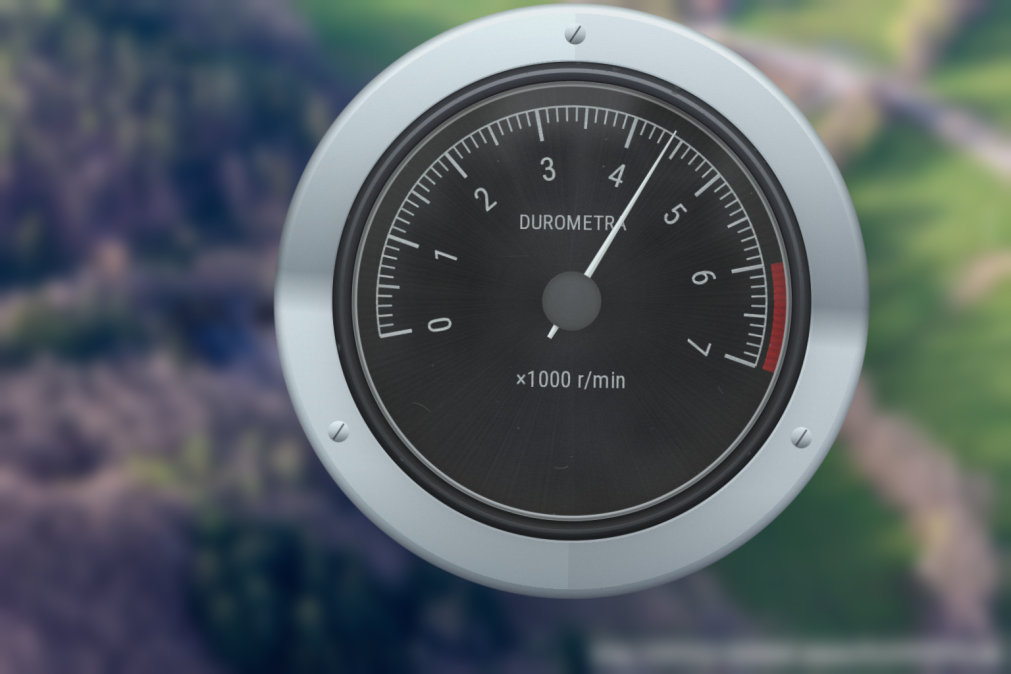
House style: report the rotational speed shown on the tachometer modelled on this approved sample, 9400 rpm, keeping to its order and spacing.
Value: 4400 rpm
